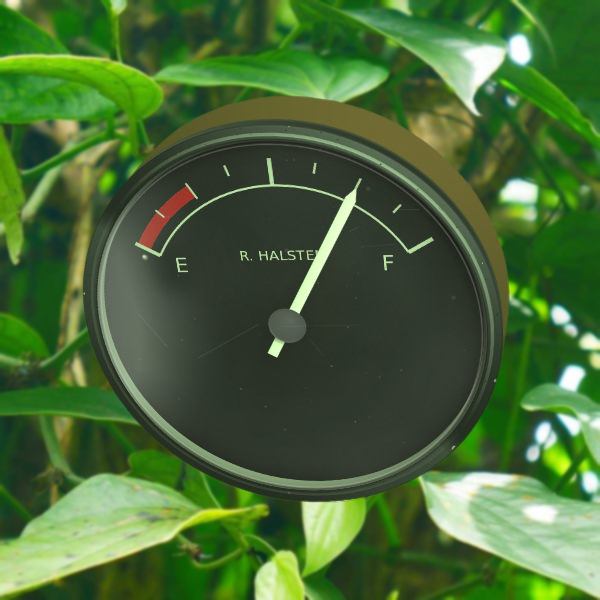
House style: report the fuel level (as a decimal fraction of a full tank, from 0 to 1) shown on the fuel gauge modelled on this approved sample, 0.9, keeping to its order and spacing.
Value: 0.75
